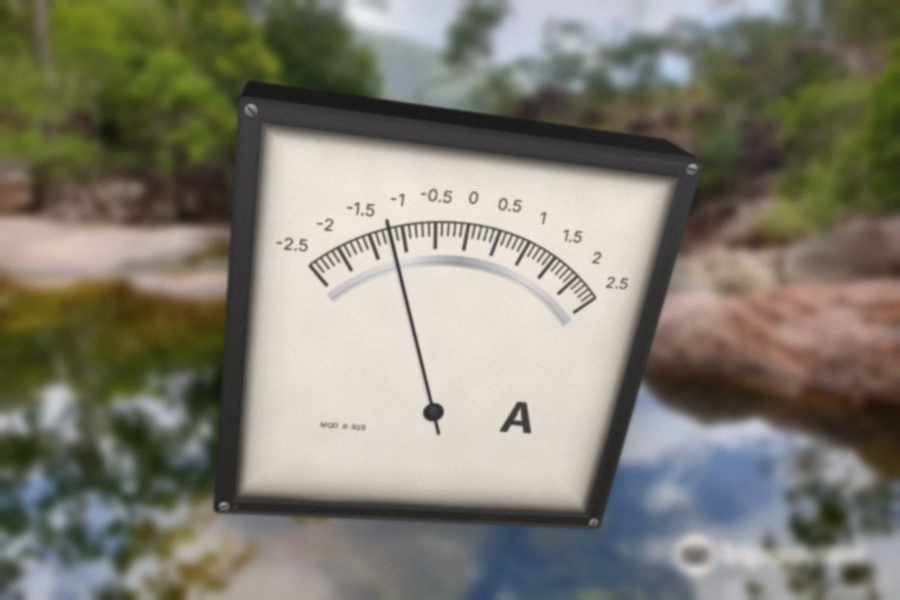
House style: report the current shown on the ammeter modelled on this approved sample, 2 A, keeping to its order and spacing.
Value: -1.2 A
